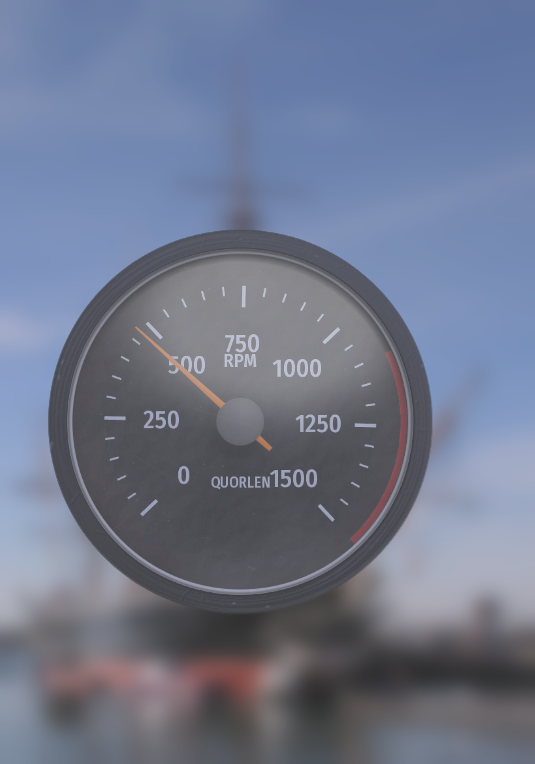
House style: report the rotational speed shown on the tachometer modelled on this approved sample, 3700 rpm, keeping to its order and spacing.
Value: 475 rpm
